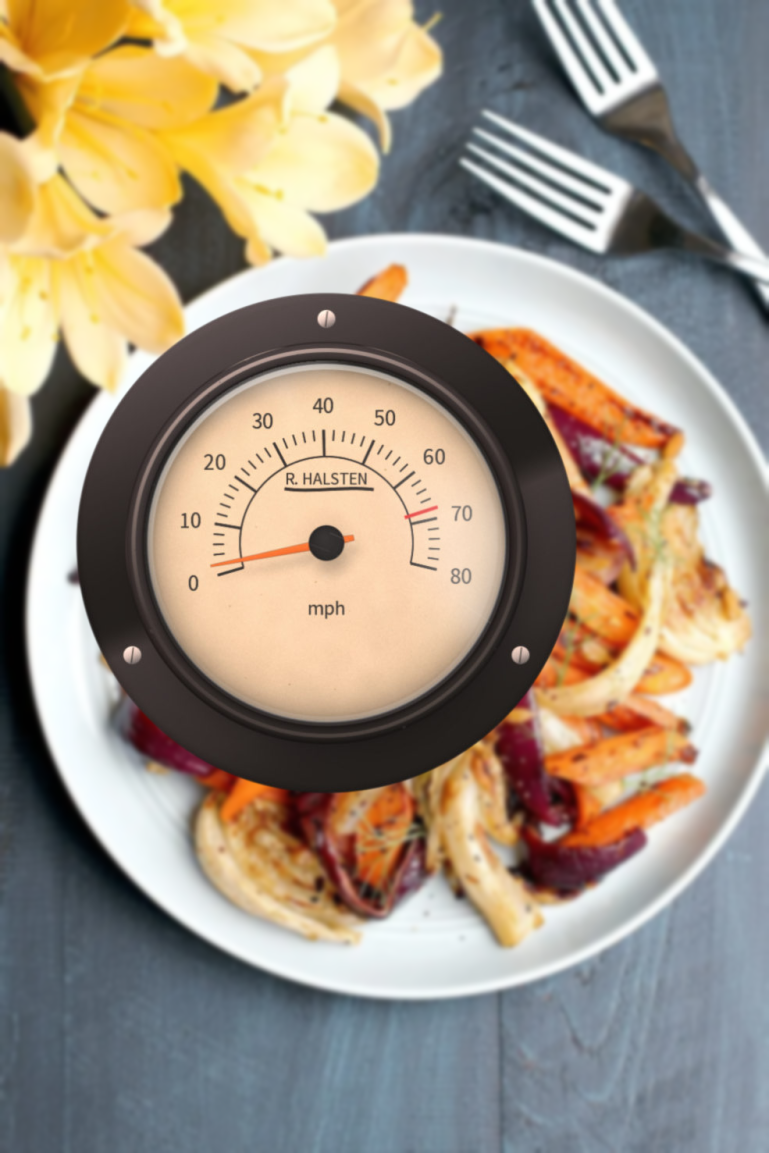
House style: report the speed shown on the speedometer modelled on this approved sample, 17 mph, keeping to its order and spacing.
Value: 2 mph
